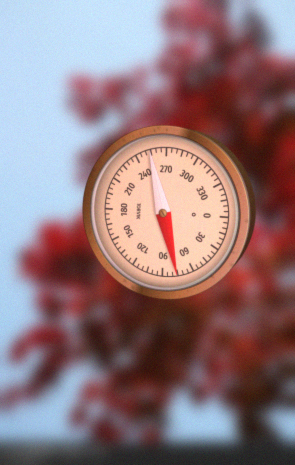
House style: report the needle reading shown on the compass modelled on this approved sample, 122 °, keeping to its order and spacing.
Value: 75 °
